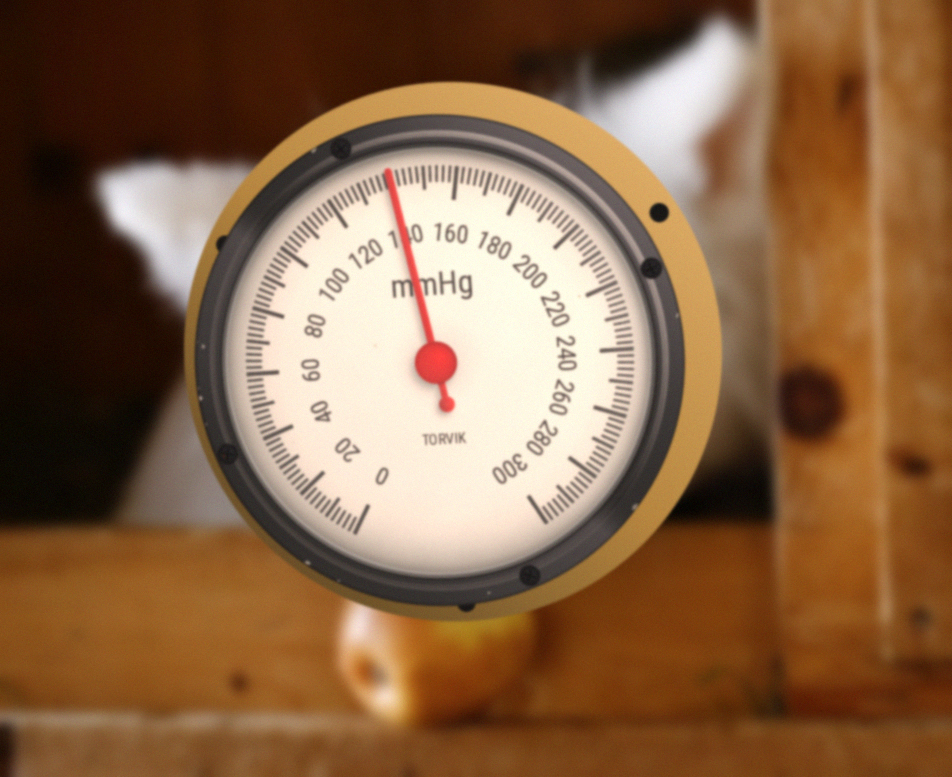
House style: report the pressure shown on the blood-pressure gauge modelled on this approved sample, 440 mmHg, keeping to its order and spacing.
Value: 140 mmHg
